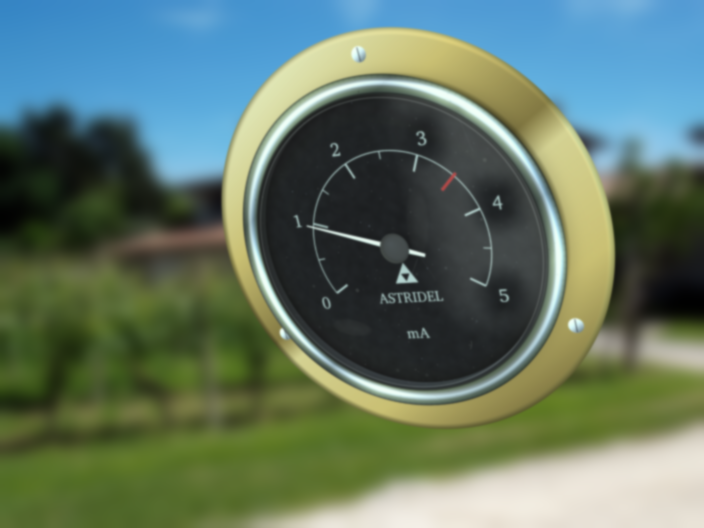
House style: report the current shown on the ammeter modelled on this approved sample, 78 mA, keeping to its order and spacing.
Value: 1 mA
